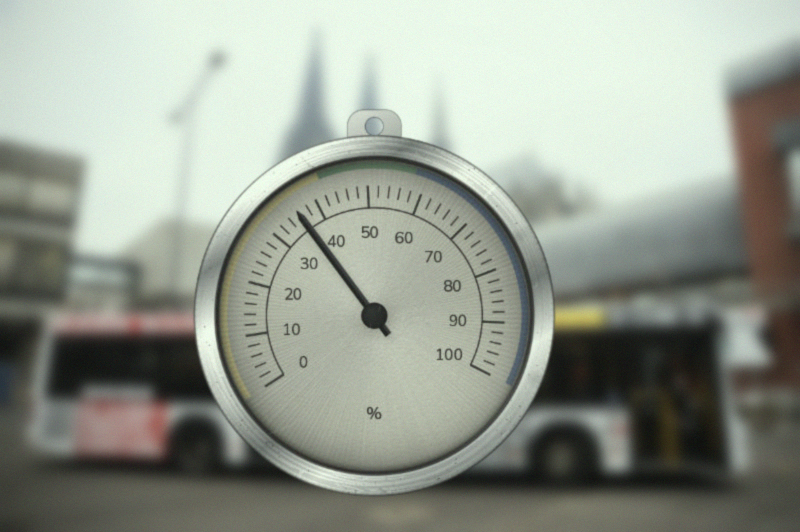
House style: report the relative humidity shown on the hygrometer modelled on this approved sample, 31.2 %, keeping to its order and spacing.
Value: 36 %
